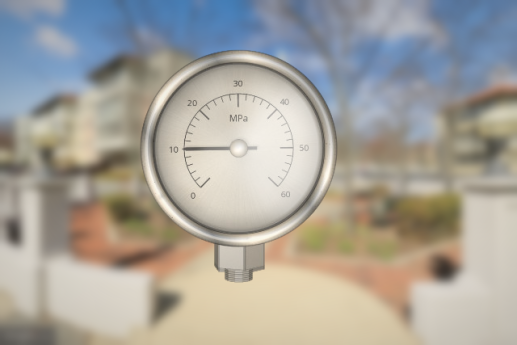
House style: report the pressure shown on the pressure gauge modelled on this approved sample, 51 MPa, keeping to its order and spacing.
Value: 10 MPa
